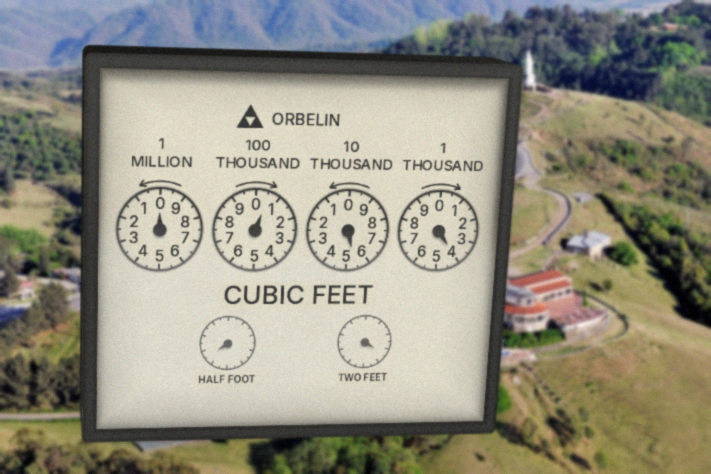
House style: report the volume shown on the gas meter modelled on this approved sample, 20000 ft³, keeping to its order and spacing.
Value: 5400 ft³
